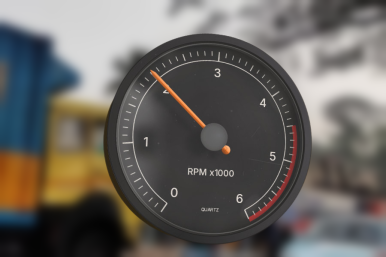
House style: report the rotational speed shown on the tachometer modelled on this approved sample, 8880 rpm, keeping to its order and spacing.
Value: 2000 rpm
